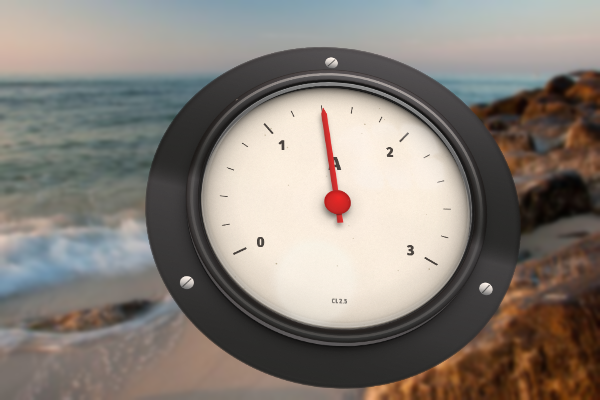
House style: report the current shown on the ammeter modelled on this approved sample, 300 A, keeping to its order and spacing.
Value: 1.4 A
